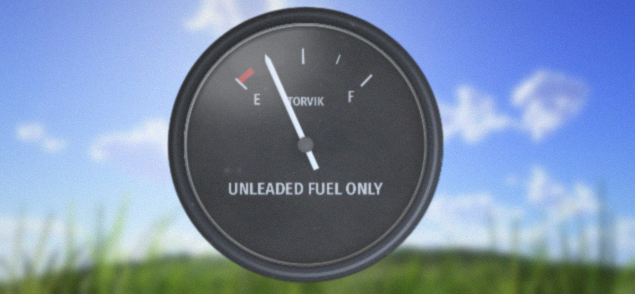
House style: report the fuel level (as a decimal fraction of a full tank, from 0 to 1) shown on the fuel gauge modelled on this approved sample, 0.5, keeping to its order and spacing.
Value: 0.25
